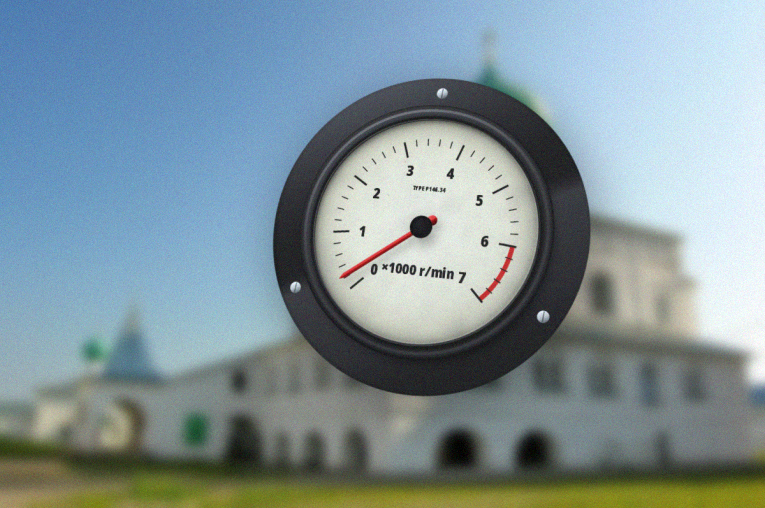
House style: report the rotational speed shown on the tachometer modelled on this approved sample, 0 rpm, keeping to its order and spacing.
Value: 200 rpm
